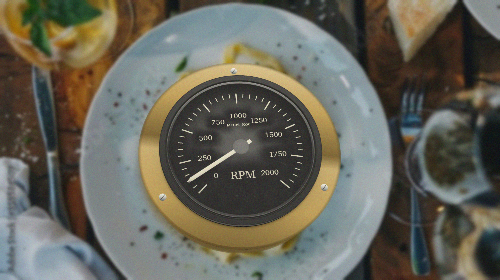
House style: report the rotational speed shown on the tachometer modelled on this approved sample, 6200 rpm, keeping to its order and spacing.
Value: 100 rpm
